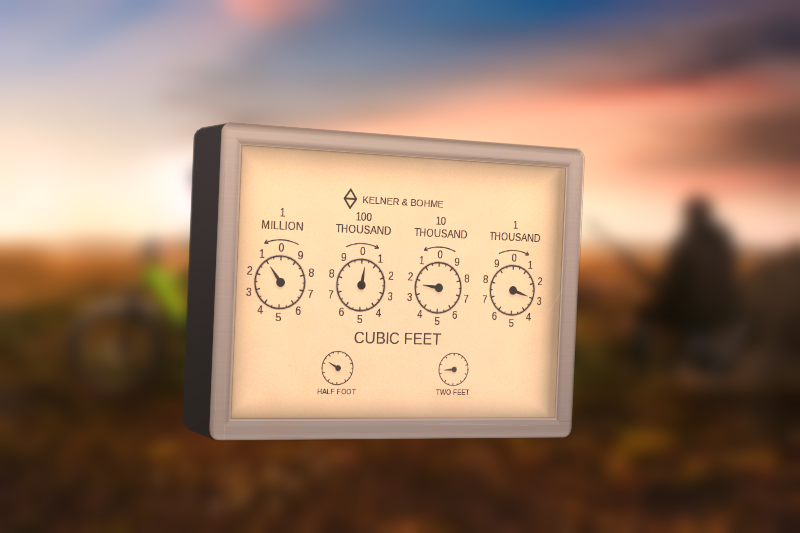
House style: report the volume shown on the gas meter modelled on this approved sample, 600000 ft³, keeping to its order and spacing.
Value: 102300 ft³
